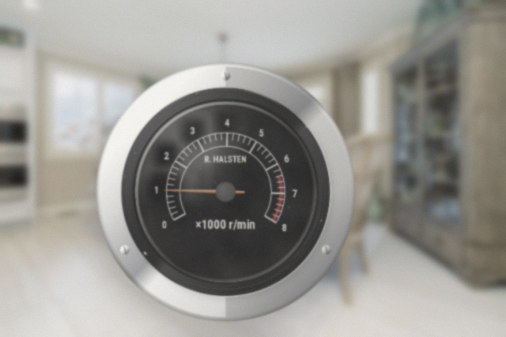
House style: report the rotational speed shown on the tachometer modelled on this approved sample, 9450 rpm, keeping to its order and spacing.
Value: 1000 rpm
